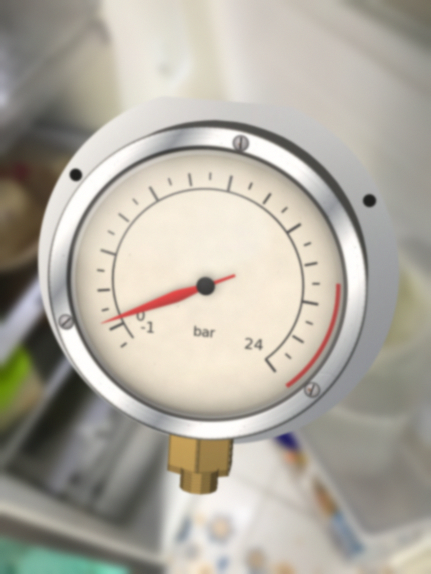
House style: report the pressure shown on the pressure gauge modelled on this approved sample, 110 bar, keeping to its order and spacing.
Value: 0.5 bar
